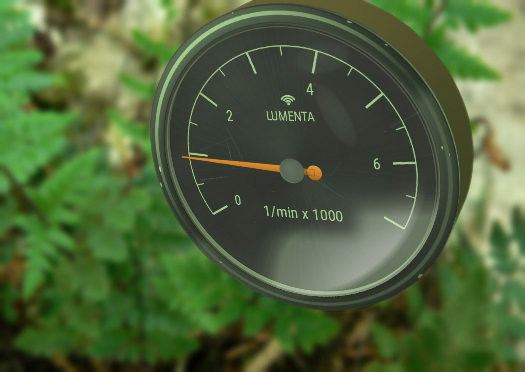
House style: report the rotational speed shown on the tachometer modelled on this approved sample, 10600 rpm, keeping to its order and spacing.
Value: 1000 rpm
